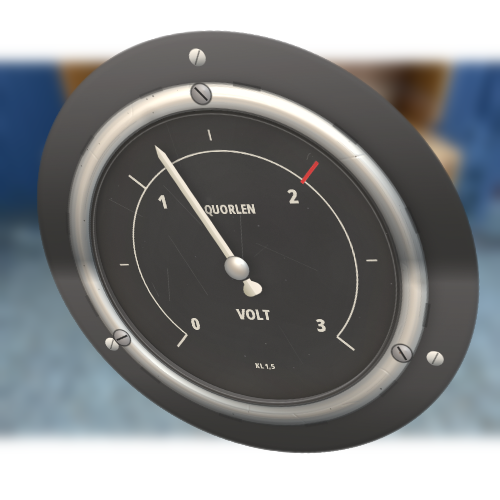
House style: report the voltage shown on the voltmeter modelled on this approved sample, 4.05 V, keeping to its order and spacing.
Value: 1.25 V
